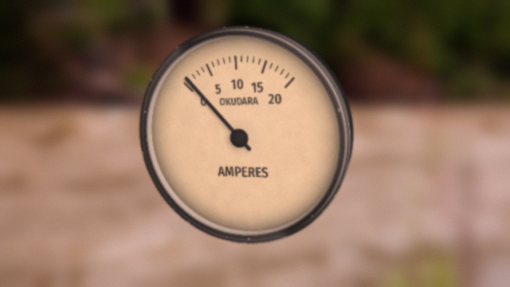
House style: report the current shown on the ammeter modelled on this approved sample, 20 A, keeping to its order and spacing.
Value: 1 A
